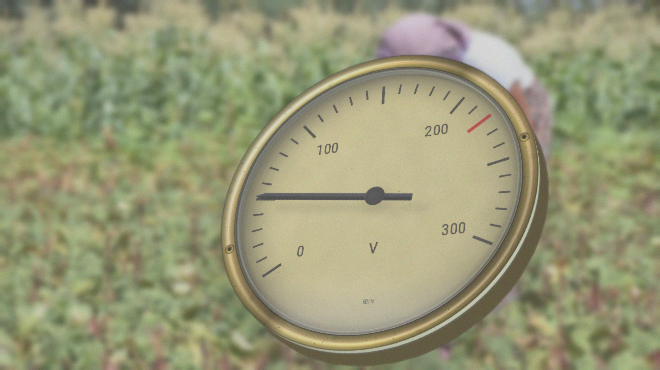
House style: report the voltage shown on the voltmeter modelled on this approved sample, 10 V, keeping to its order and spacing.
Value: 50 V
